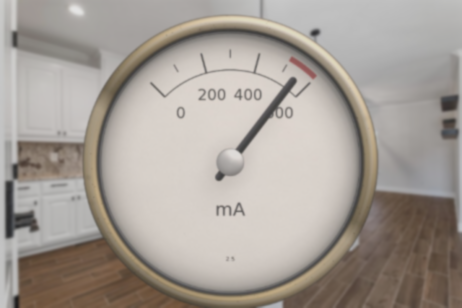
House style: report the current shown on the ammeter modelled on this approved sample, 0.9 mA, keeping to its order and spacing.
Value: 550 mA
